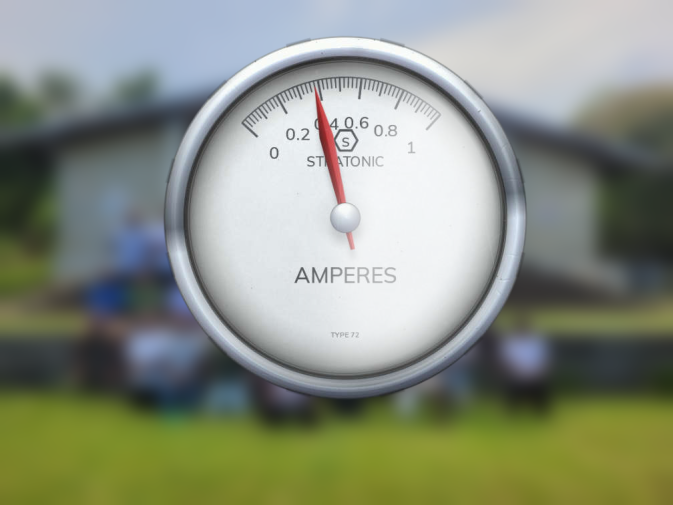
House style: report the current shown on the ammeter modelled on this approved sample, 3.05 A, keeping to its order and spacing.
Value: 0.38 A
